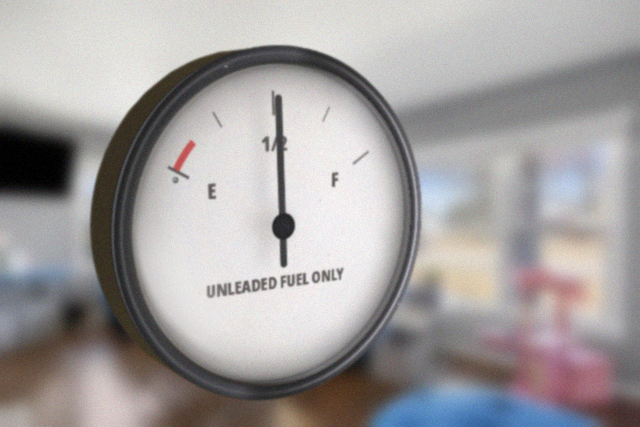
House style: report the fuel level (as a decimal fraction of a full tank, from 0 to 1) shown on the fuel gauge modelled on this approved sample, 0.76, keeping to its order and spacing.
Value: 0.5
